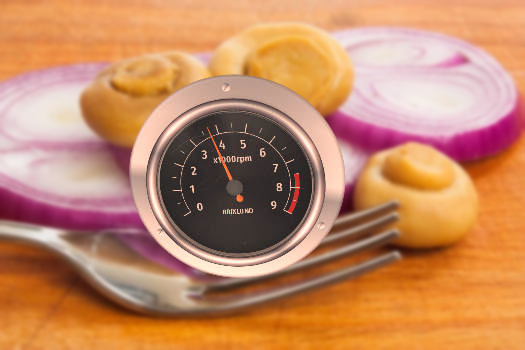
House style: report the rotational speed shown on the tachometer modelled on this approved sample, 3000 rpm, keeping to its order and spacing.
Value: 3750 rpm
